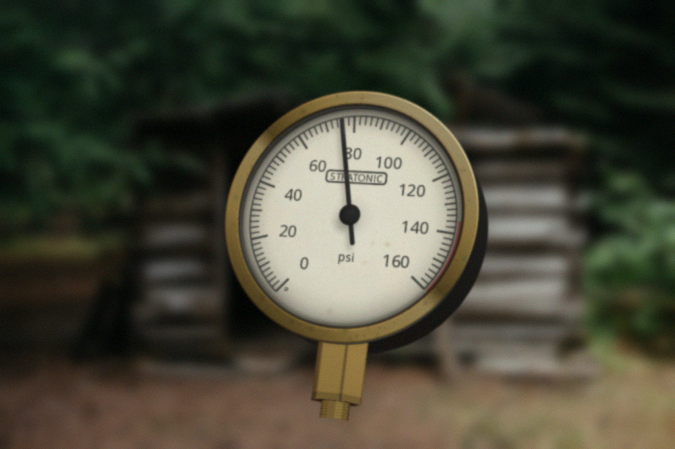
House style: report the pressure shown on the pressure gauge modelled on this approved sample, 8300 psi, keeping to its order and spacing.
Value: 76 psi
